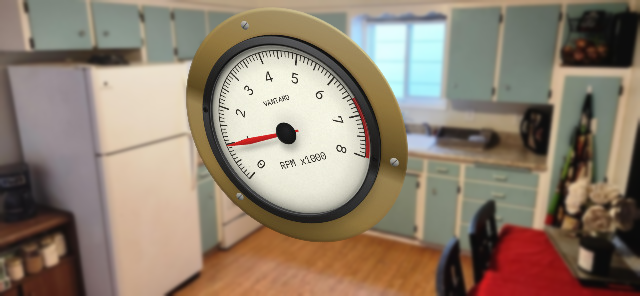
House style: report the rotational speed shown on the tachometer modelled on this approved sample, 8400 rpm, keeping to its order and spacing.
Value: 1000 rpm
